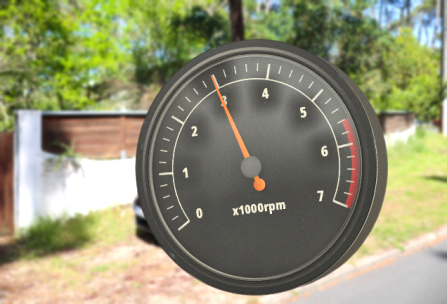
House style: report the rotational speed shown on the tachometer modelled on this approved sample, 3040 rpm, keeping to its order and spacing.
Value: 3000 rpm
